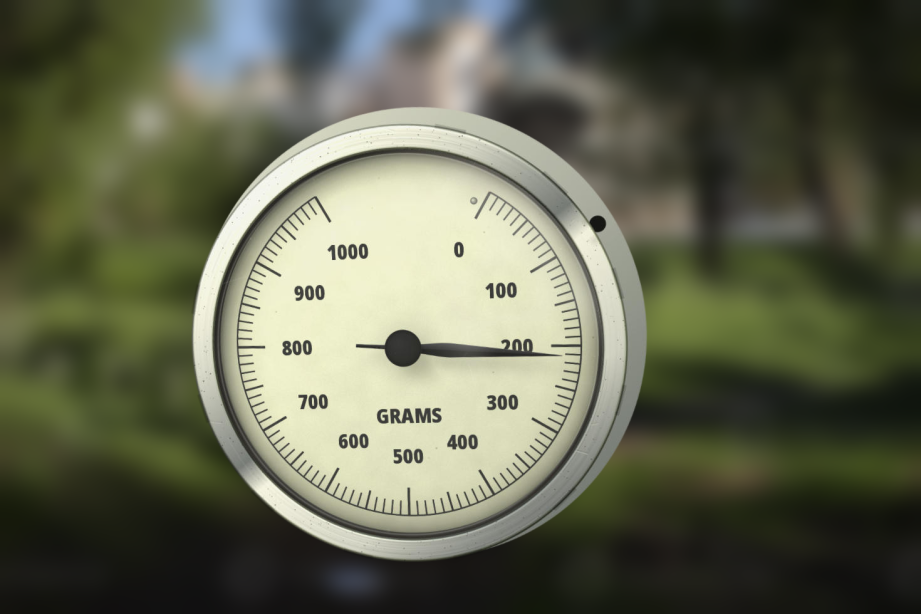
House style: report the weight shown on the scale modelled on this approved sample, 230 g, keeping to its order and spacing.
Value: 210 g
